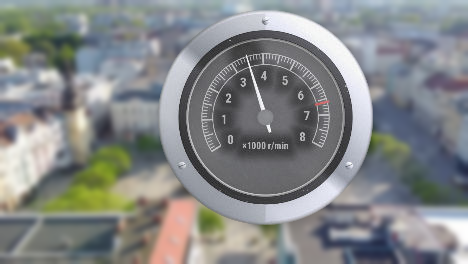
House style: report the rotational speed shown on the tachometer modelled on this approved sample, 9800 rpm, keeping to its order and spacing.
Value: 3500 rpm
